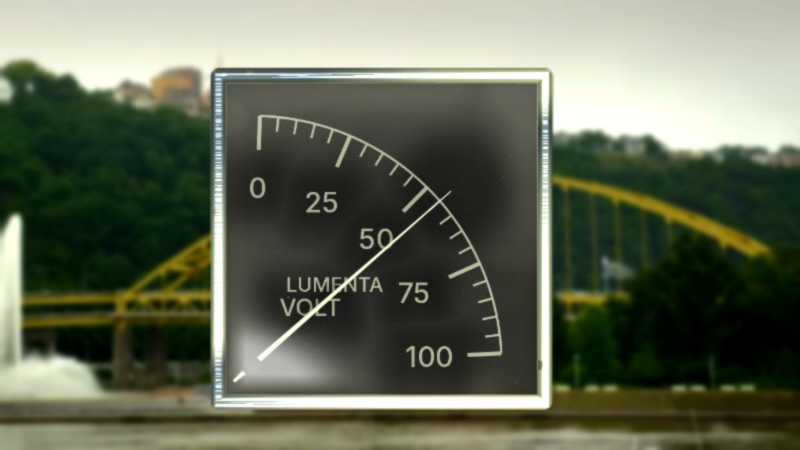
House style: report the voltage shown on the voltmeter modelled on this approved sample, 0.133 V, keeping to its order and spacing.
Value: 55 V
